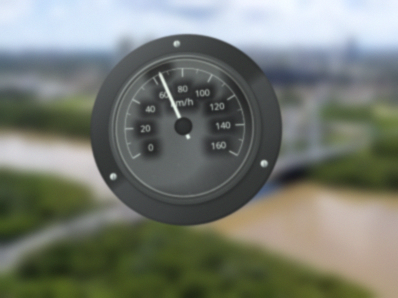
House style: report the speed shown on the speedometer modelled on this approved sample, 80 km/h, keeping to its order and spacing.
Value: 65 km/h
